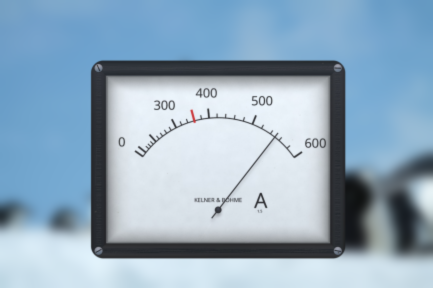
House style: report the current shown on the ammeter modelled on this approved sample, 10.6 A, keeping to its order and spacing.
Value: 550 A
